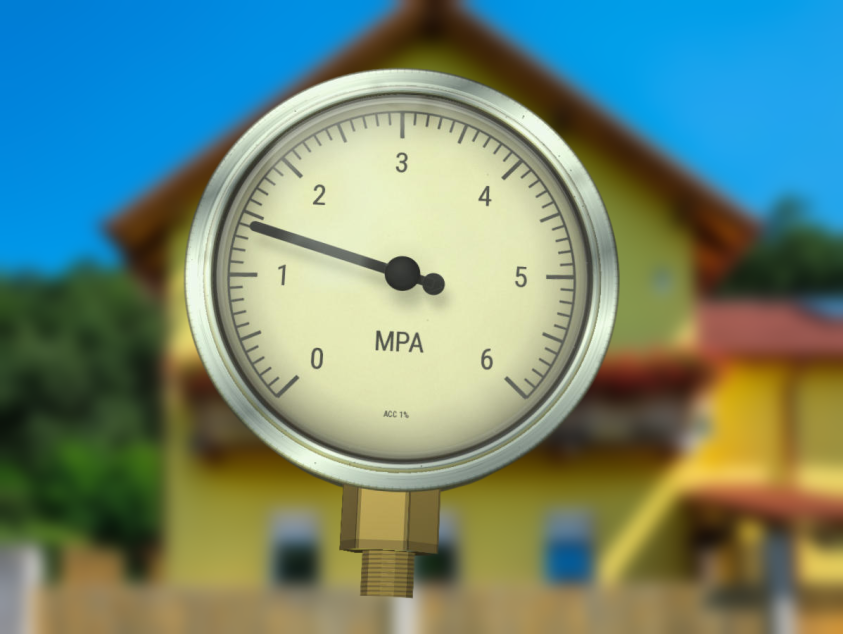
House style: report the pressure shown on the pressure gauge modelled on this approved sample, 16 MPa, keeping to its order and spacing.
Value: 1.4 MPa
